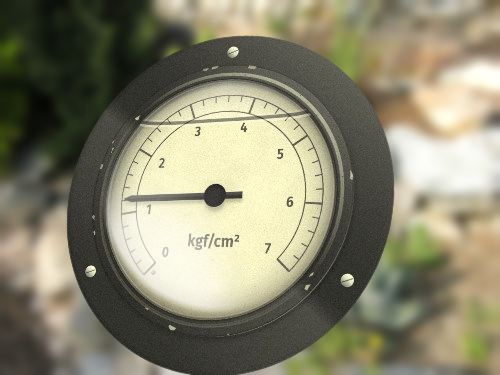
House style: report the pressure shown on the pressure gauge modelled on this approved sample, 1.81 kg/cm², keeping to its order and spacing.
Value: 1.2 kg/cm²
